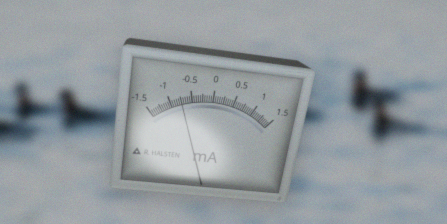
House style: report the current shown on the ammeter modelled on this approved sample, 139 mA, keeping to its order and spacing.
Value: -0.75 mA
